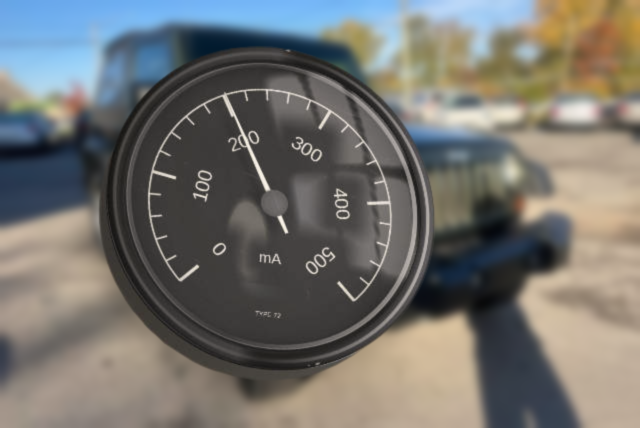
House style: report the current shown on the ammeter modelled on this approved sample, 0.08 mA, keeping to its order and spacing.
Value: 200 mA
